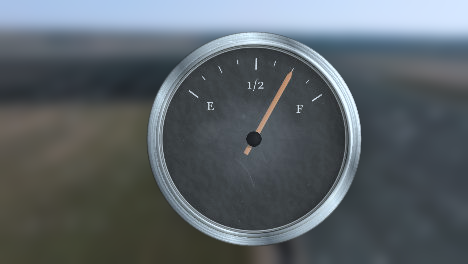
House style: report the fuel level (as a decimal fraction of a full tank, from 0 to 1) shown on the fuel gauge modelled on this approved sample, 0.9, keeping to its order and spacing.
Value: 0.75
